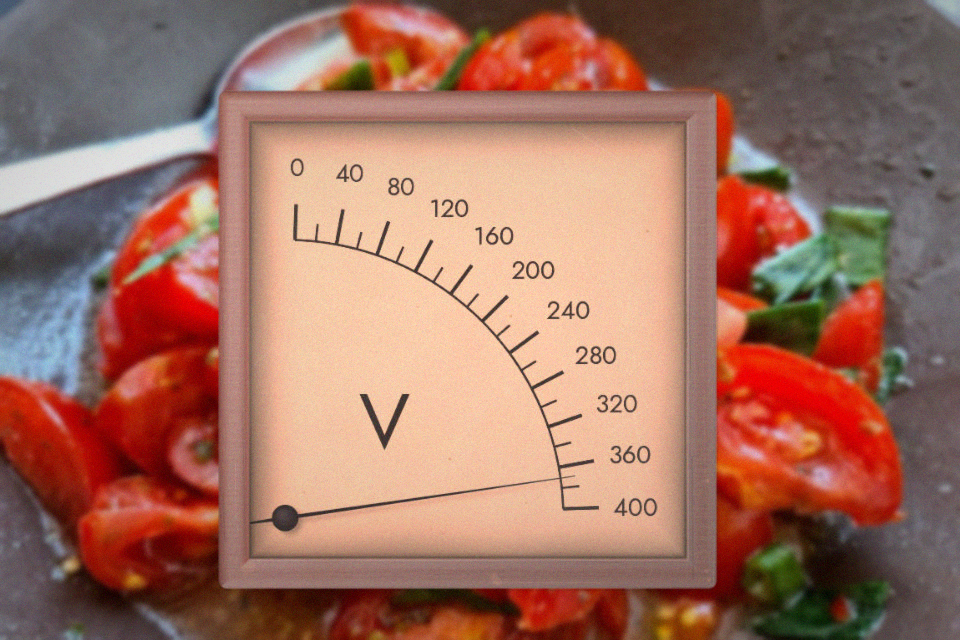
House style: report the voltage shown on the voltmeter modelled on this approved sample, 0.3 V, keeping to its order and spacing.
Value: 370 V
